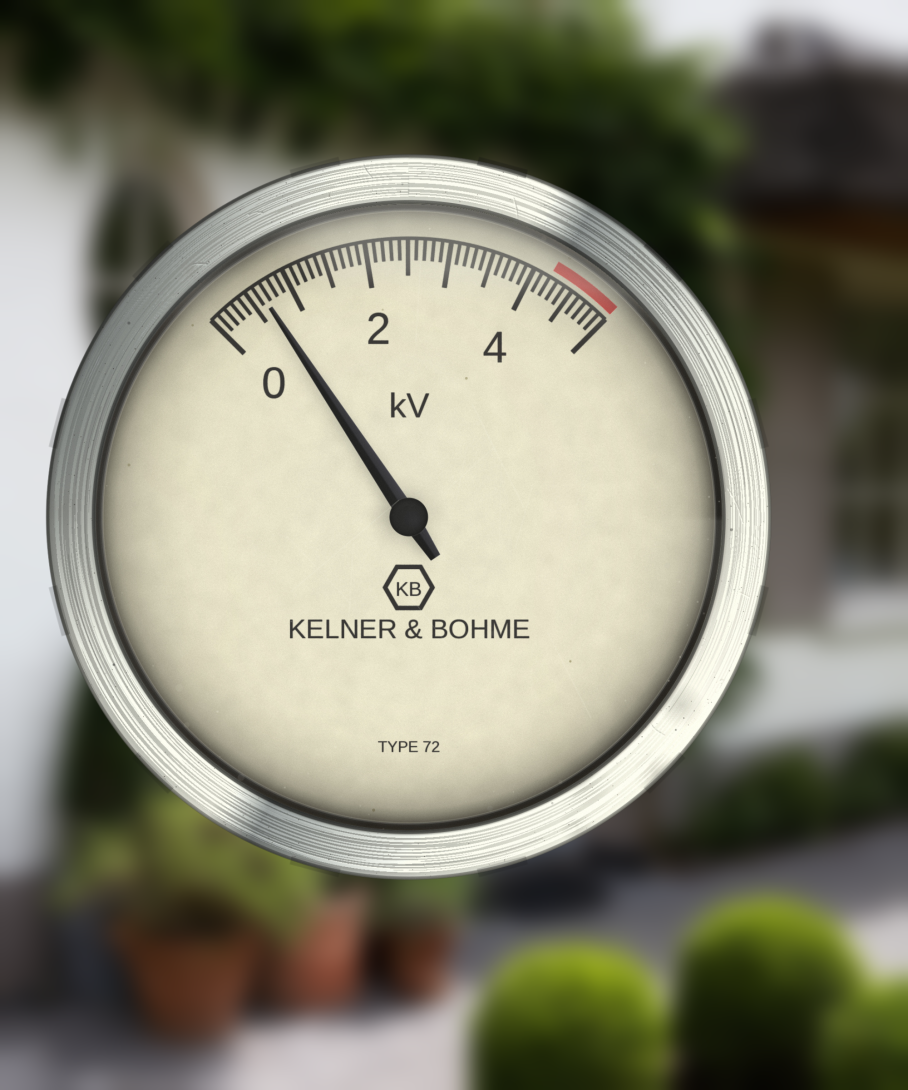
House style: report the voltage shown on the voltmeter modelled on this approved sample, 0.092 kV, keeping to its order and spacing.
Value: 0.65 kV
